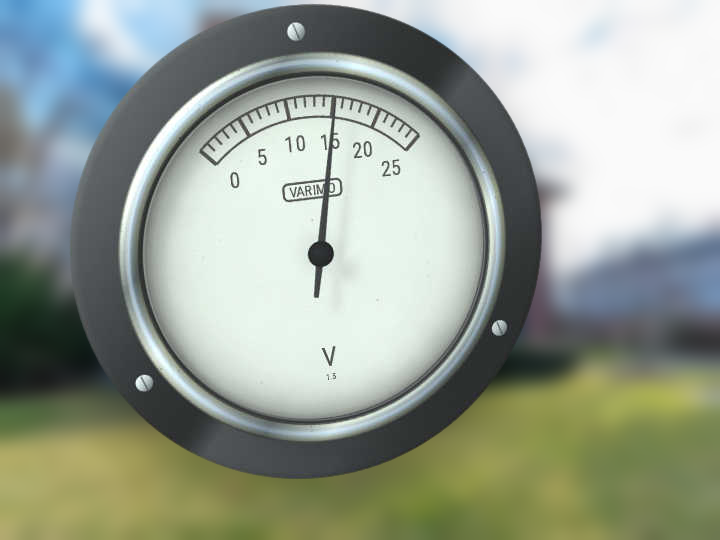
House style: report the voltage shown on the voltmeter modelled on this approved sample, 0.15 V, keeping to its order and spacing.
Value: 15 V
